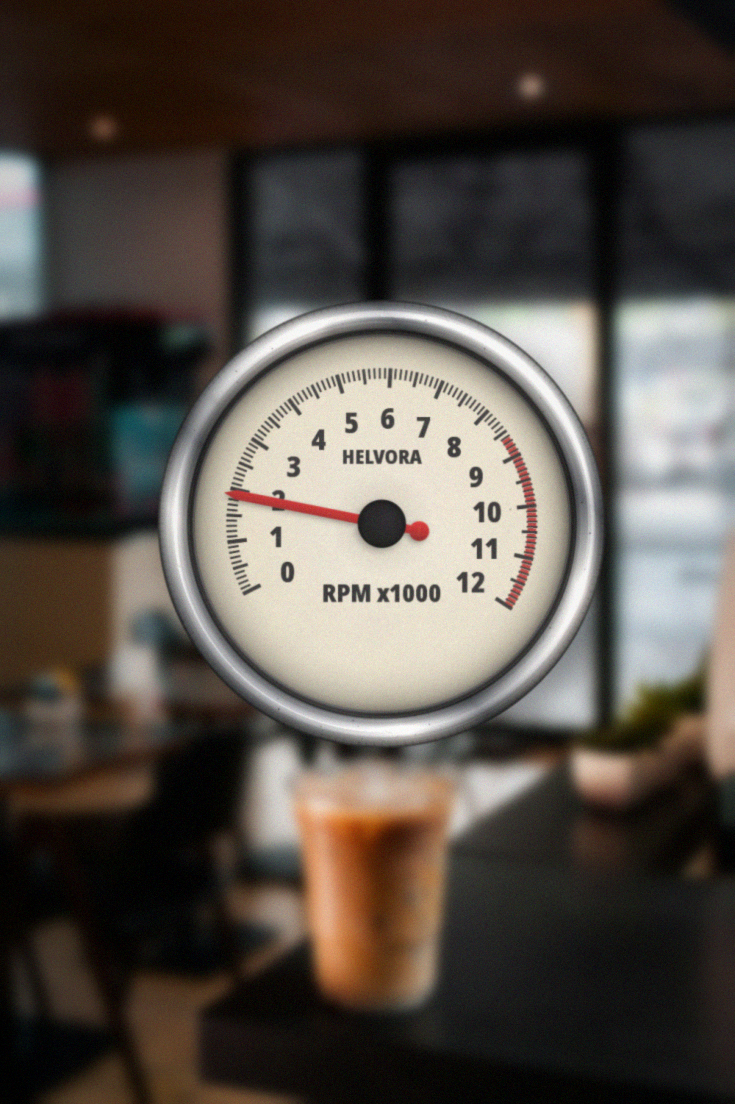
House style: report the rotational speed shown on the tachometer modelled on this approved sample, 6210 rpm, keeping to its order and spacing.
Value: 1900 rpm
